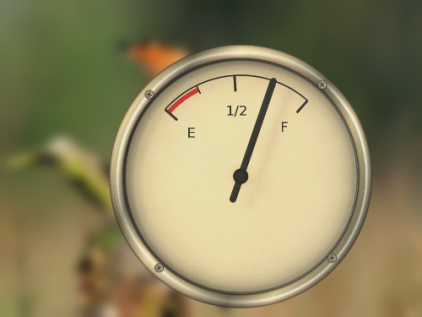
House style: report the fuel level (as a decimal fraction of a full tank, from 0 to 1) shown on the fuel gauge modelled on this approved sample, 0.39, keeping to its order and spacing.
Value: 0.75
